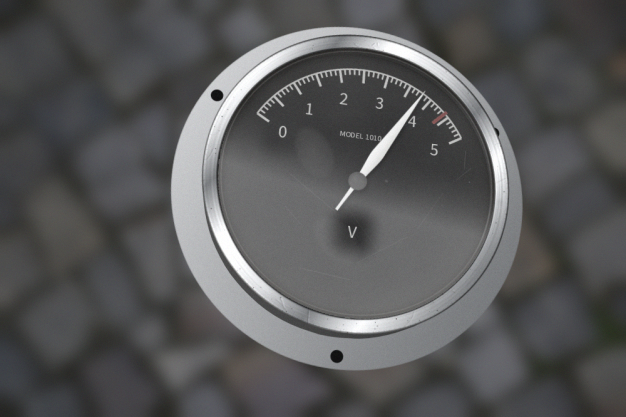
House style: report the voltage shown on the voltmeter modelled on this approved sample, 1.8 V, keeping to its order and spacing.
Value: 3.8 V
